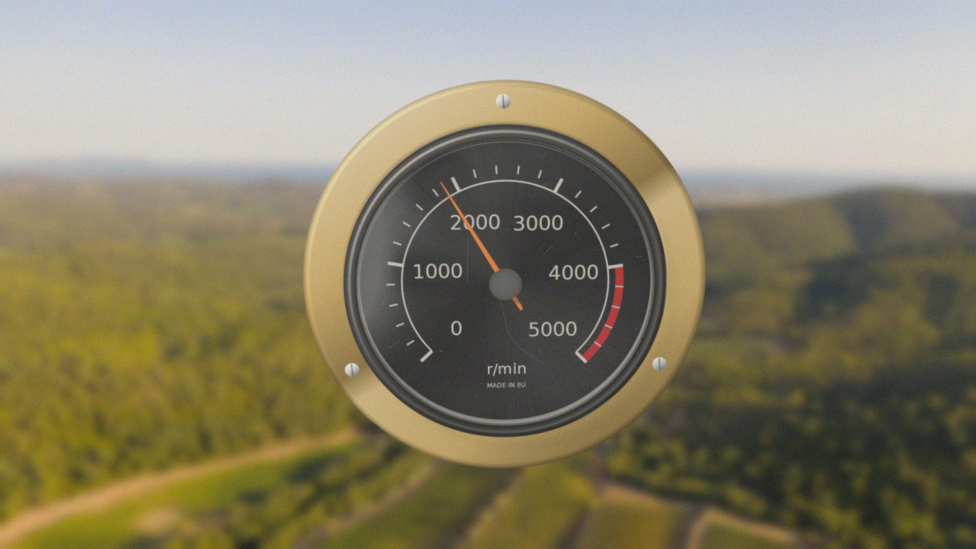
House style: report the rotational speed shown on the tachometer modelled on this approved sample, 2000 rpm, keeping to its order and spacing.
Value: 1900 rpm
